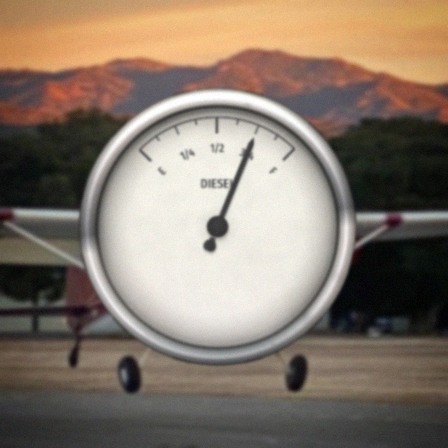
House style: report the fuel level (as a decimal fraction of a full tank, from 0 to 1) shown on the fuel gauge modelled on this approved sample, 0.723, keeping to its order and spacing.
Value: 0.75
